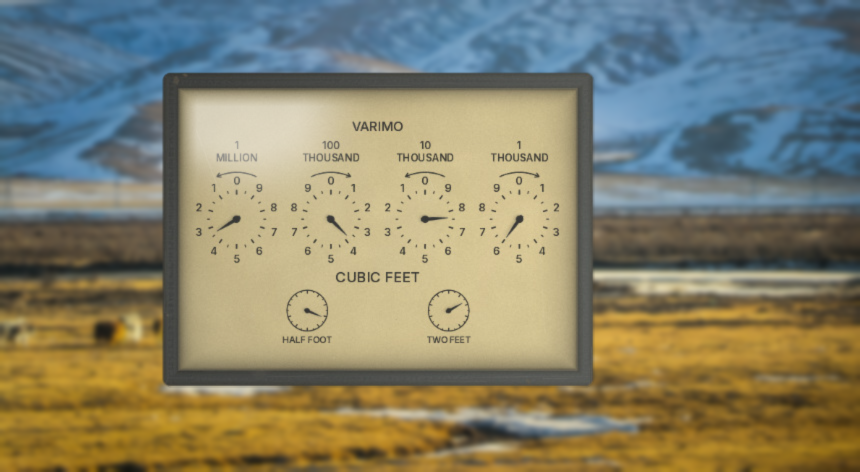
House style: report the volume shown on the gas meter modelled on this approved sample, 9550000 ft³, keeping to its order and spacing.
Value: 337600 ft³
